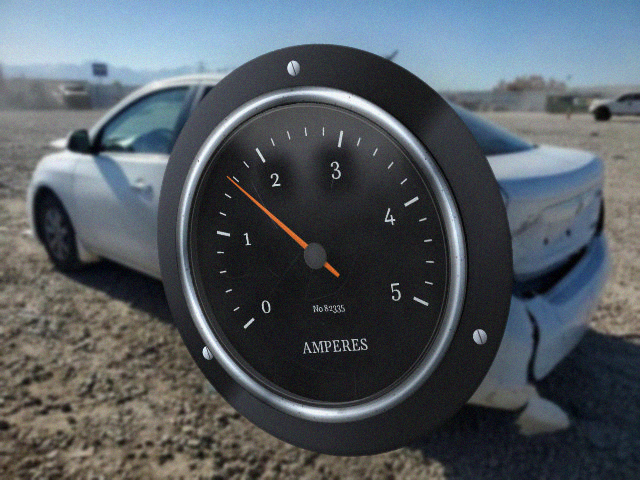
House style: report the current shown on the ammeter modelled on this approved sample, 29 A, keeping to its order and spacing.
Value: 1.6 A
